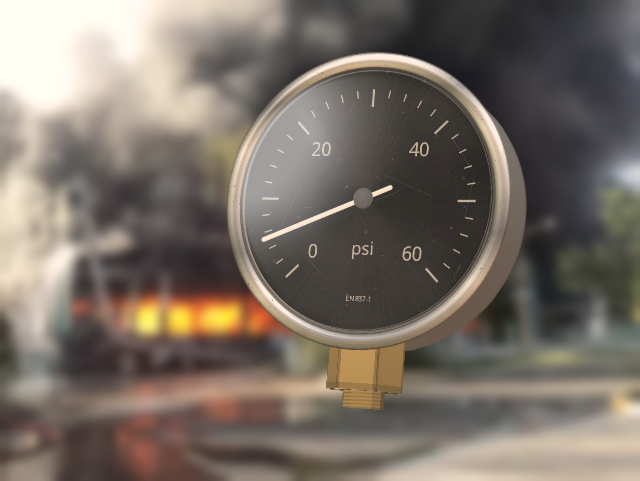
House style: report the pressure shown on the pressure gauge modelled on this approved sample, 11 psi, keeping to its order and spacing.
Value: 5 psi
